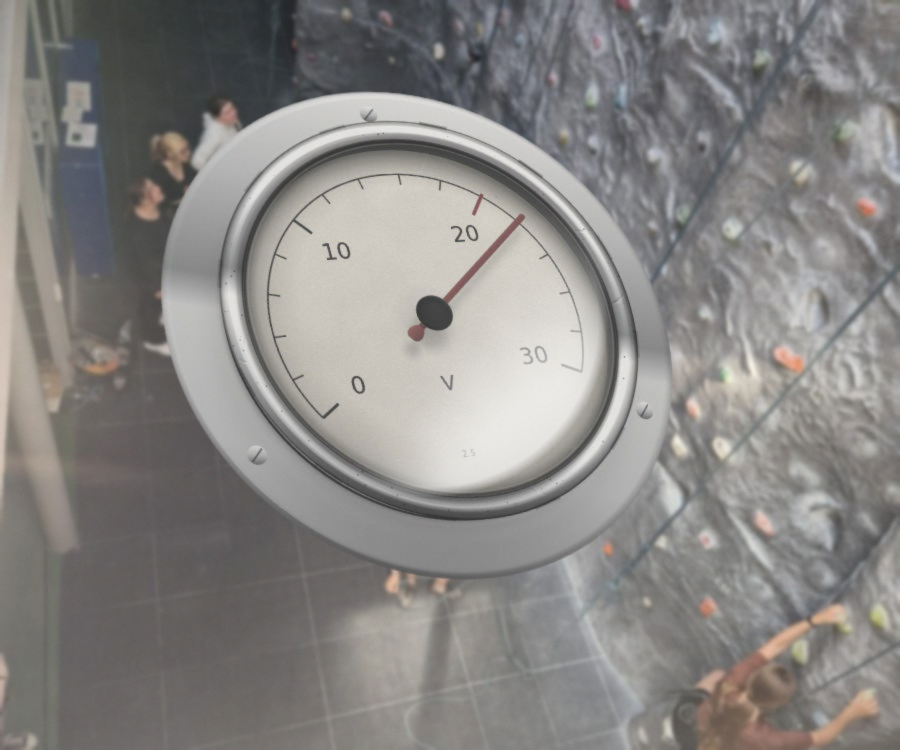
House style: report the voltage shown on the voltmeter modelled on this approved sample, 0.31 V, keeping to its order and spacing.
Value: 22 V
